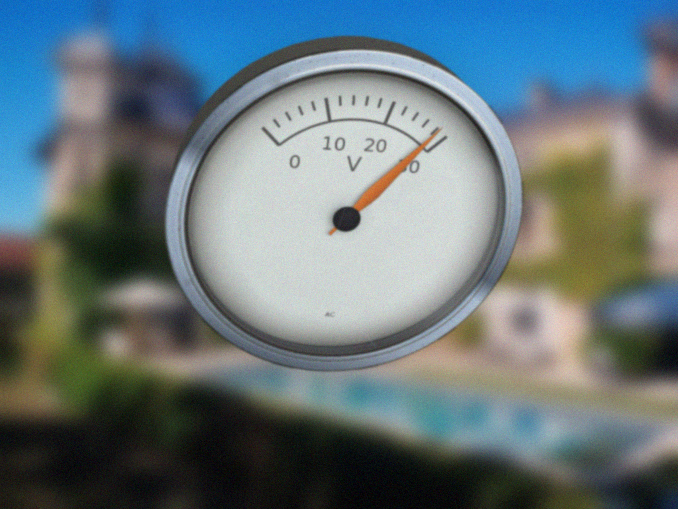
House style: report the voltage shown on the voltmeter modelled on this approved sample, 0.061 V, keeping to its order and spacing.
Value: 28 V
